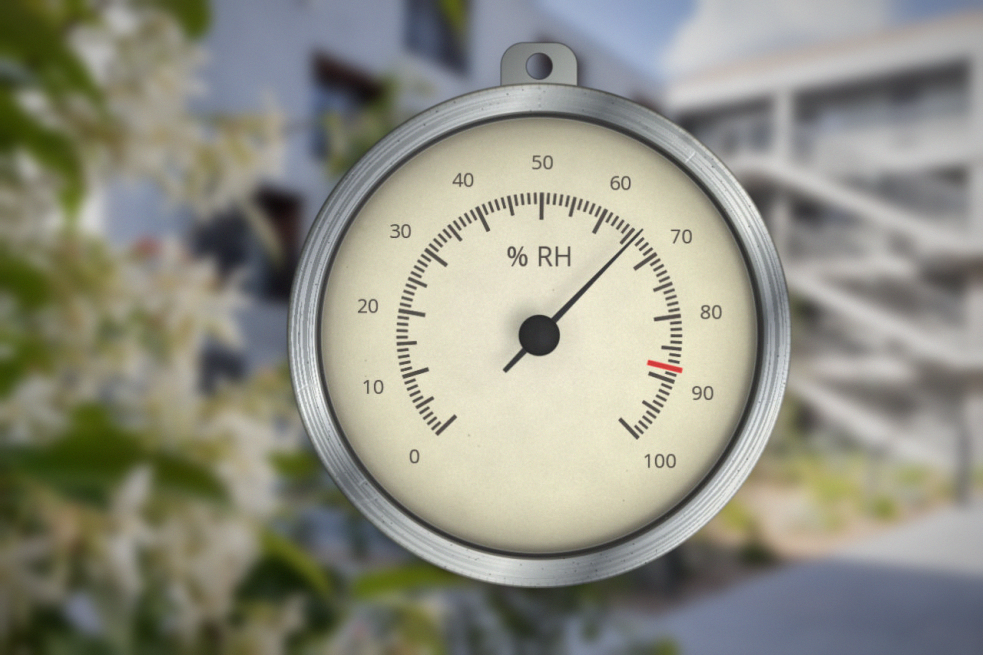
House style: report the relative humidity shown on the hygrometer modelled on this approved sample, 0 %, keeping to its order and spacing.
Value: 66 %
